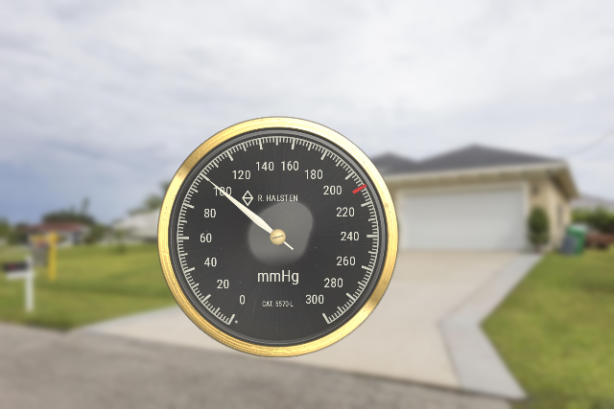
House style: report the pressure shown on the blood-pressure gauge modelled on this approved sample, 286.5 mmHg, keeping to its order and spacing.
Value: 100 mmHg
